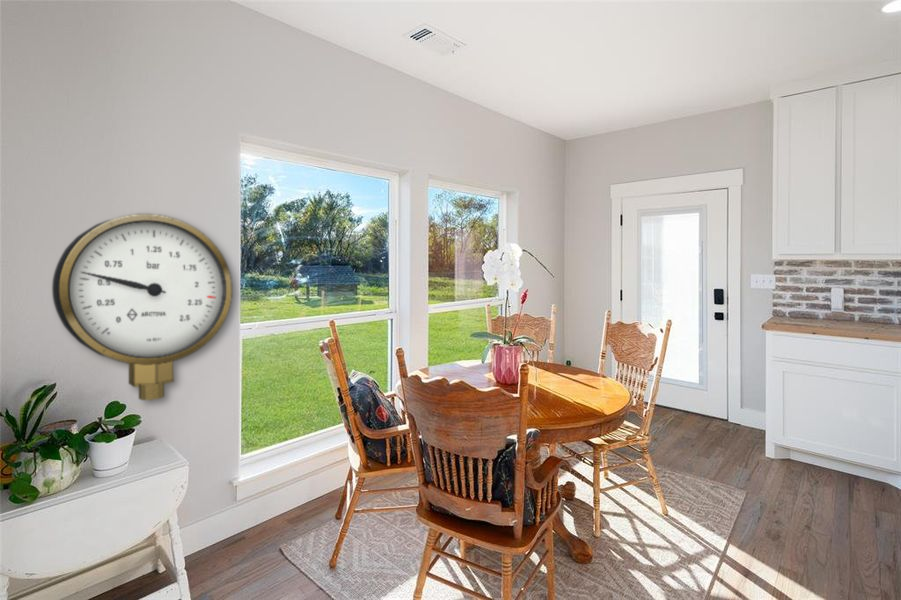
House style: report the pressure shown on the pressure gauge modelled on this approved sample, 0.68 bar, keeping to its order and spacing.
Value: 0.55 bar
